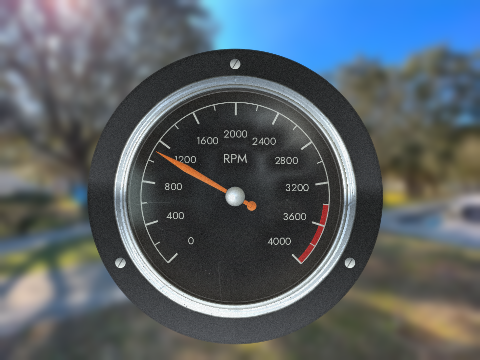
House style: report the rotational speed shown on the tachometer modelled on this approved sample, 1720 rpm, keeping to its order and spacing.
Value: 1100 rpm
